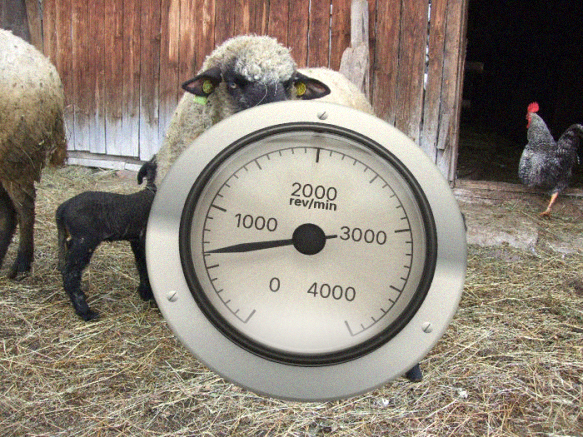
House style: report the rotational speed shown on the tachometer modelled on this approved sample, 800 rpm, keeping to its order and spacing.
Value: 600 rpm
